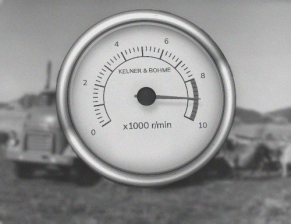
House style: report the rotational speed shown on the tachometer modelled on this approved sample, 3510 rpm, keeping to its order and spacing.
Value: 9000 rpm
